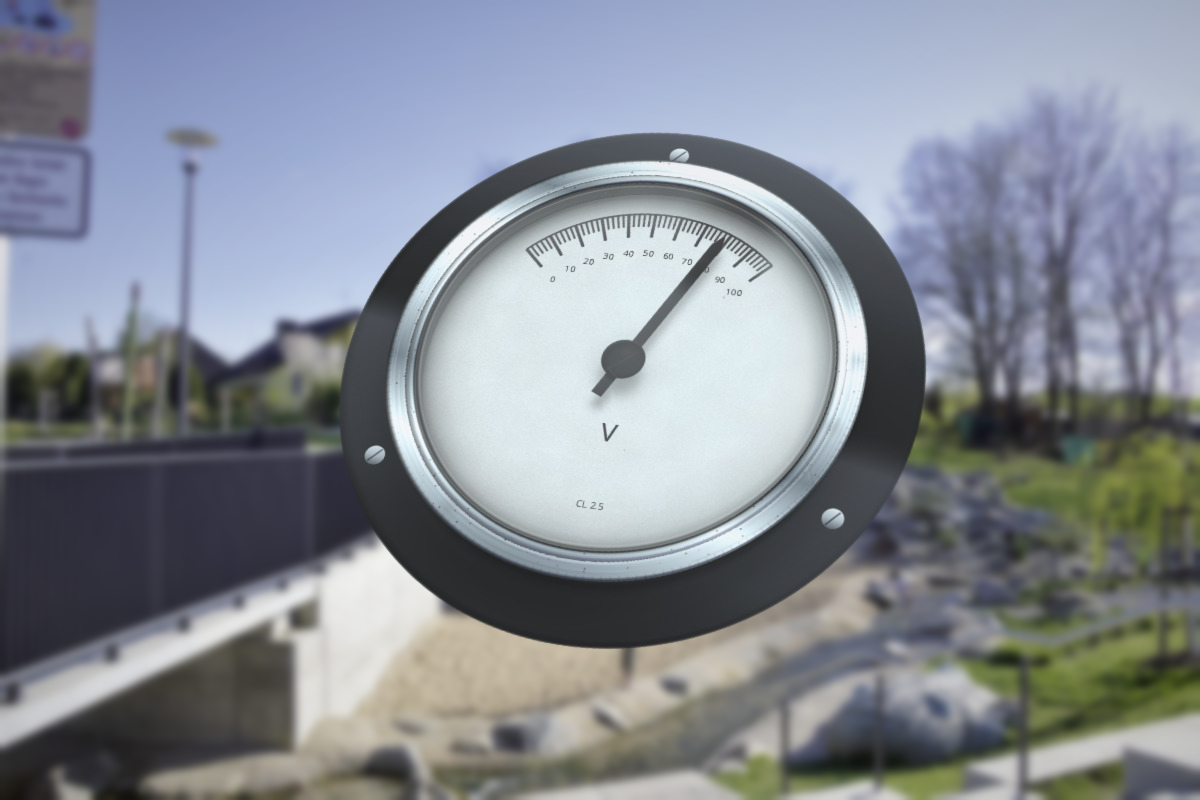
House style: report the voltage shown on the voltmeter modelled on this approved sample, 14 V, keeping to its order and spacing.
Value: 80 V
